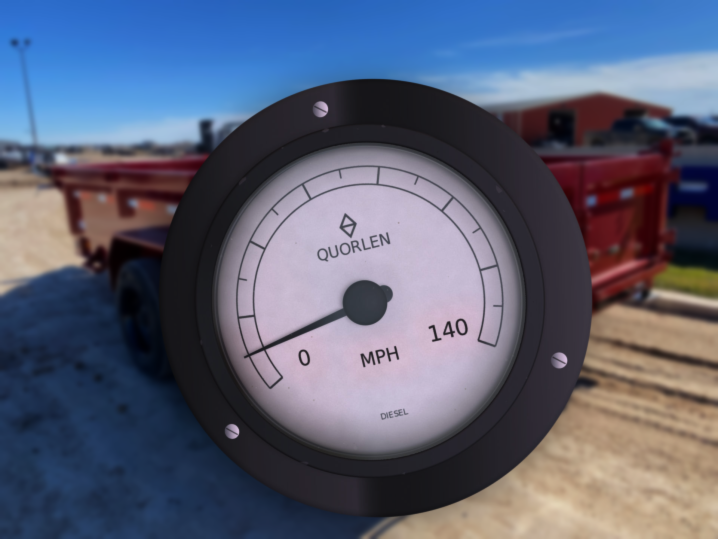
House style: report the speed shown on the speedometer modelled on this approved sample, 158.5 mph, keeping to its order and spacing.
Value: 10 mph
